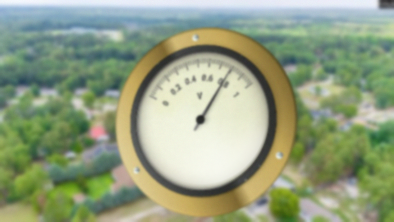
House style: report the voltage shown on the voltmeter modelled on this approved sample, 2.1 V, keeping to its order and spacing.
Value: 0.8 V
